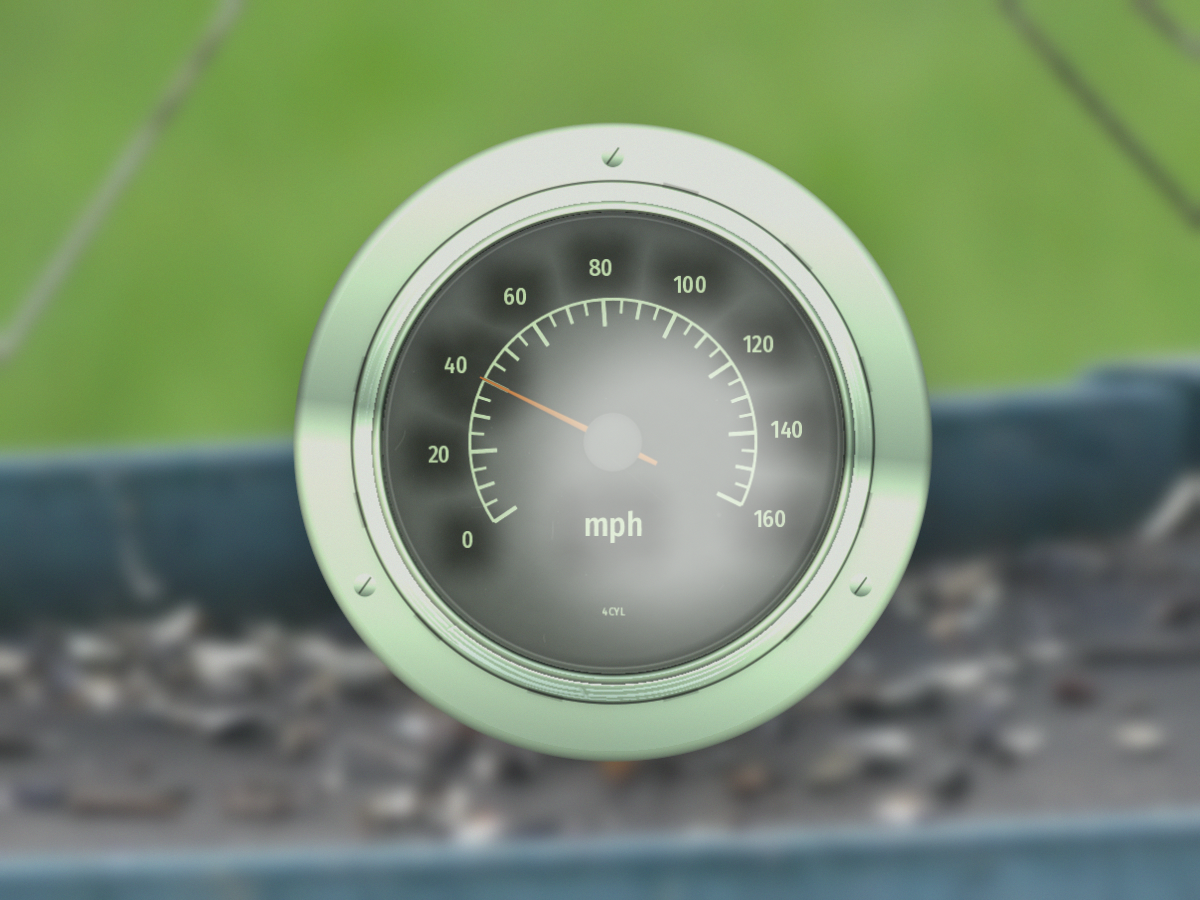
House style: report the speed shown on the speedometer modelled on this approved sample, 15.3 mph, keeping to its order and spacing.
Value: 40 mph
